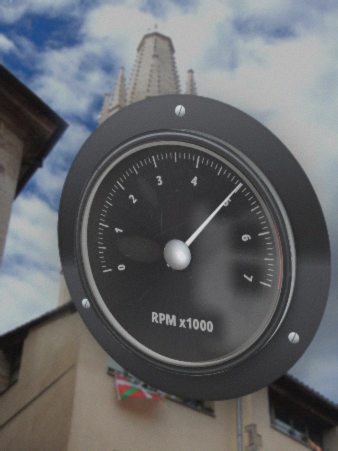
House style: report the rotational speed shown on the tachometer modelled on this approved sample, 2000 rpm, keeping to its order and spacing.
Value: 5000 rpm
